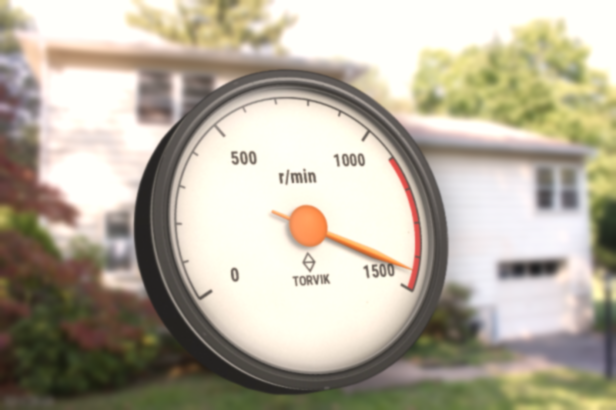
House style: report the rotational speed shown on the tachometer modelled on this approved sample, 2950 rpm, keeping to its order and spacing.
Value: 1450 rpm
